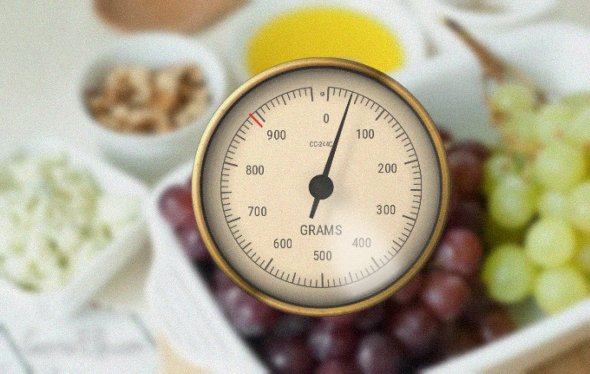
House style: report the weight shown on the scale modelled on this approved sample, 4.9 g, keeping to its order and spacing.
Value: 40 g
